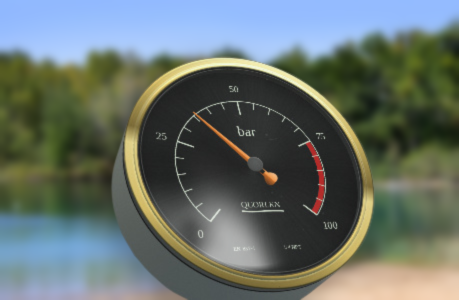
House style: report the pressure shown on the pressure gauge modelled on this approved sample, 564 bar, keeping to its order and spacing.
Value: 35 bar
